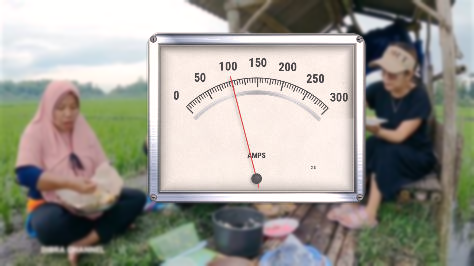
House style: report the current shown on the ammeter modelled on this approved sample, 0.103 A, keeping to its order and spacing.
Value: 100 A
